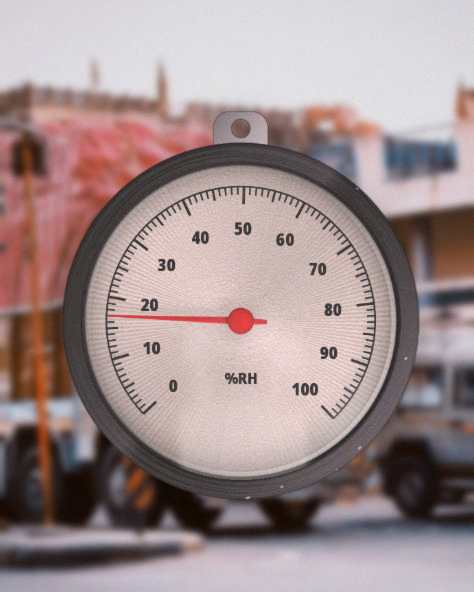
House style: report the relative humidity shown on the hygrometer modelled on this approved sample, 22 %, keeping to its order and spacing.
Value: 17 %
